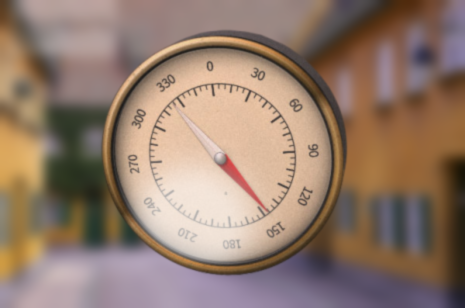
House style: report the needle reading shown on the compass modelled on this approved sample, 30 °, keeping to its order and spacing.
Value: 145 °
